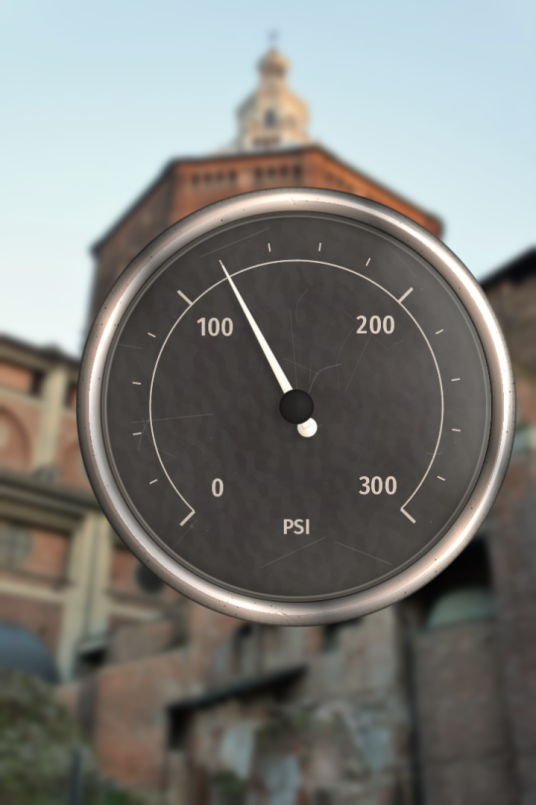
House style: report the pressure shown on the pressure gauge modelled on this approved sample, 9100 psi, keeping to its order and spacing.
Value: 120 psi
